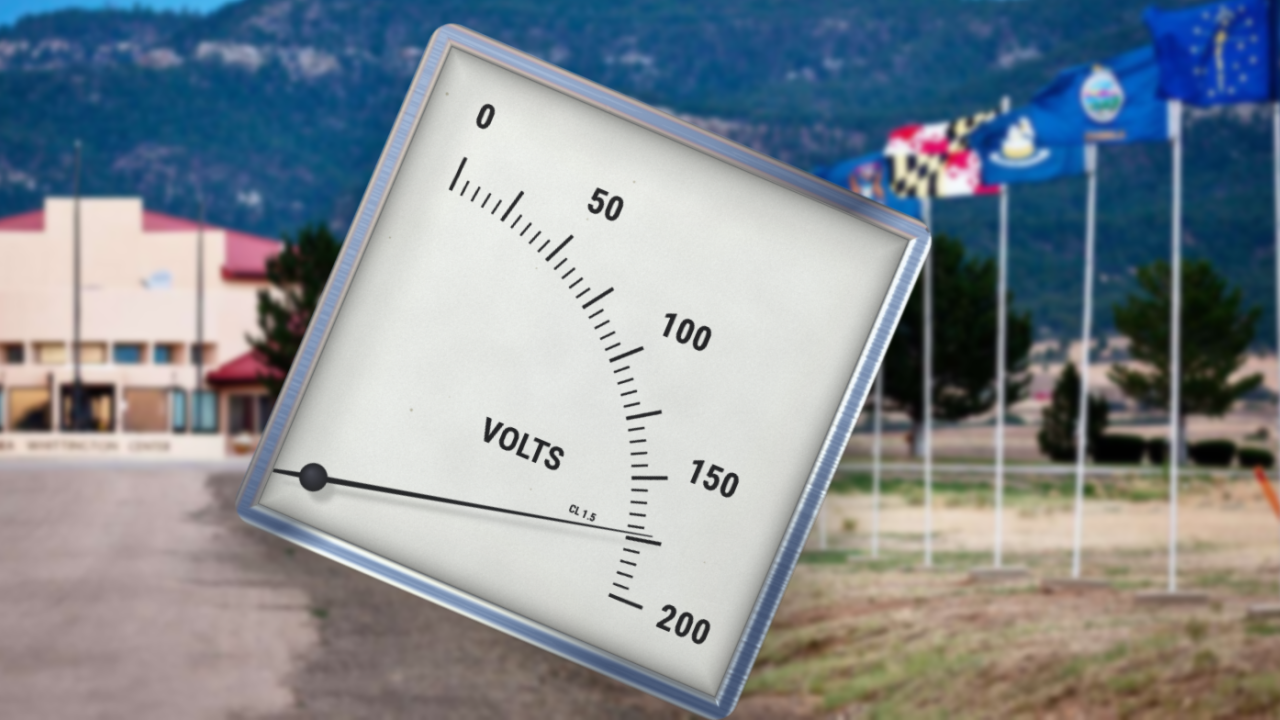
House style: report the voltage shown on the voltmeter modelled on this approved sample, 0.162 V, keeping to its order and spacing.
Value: 172.5 V
